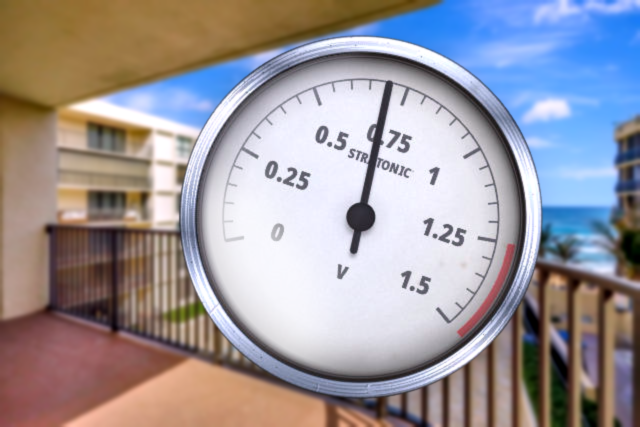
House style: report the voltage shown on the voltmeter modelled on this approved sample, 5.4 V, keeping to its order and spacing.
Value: 0.7 V
